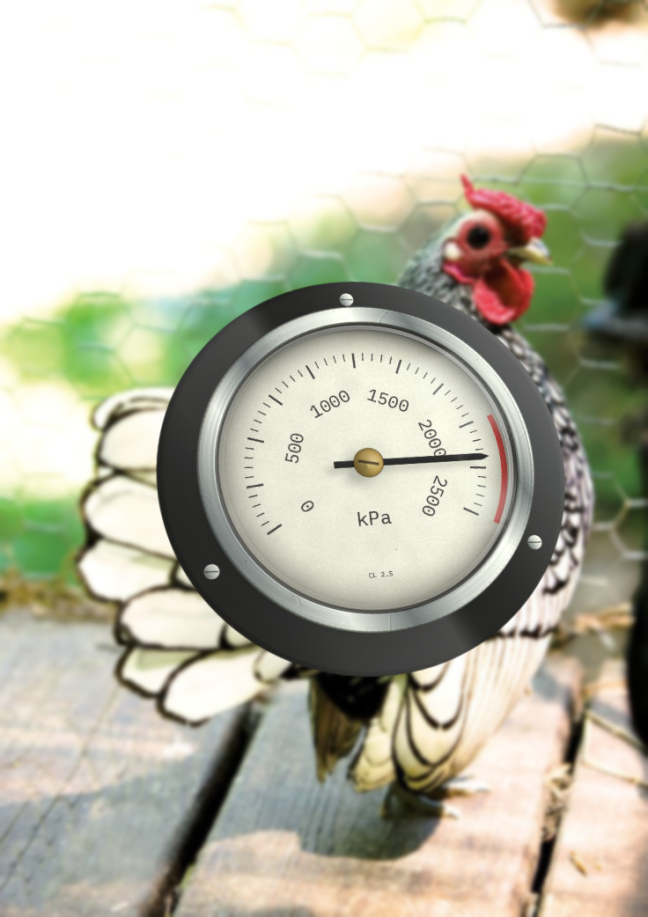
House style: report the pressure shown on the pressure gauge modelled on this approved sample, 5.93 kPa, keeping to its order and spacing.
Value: 2200 kPa
